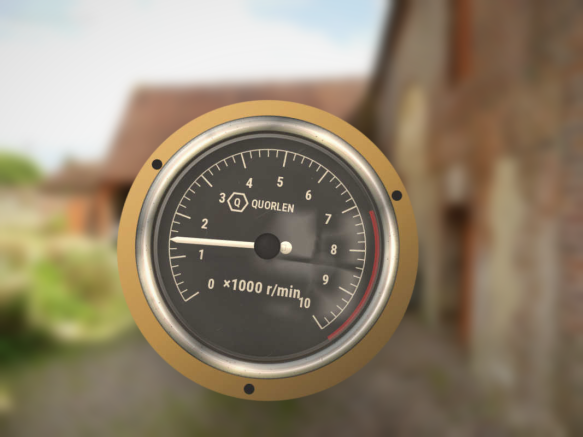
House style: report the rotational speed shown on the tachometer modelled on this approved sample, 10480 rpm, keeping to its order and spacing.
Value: 1400 rpm
